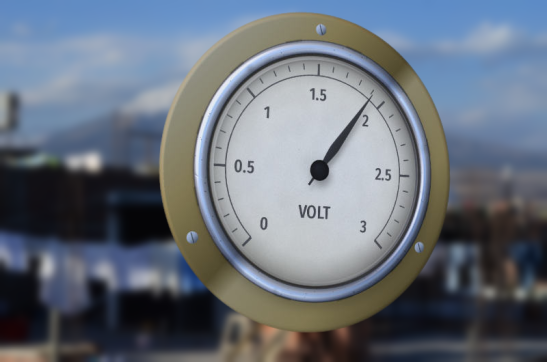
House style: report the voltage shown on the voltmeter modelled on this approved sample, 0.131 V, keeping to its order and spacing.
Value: 1.9 V
